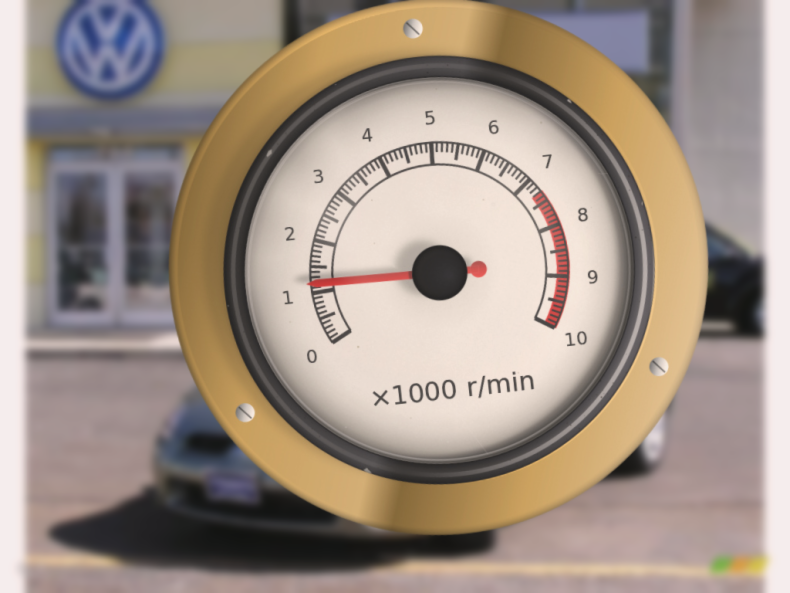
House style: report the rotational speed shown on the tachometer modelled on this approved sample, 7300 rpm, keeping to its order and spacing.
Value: 1200 rpm
